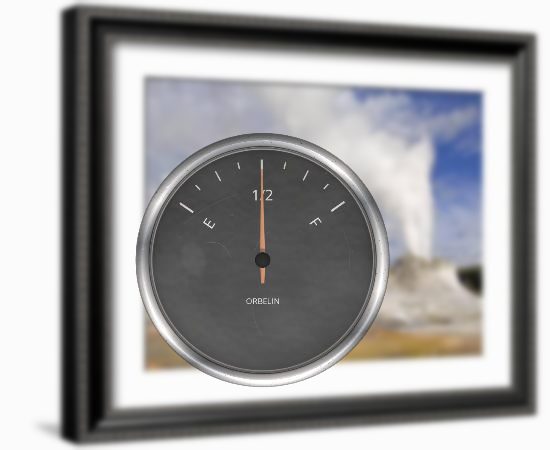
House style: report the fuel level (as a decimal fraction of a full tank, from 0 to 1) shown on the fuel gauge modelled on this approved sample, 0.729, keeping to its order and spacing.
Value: 0.5
